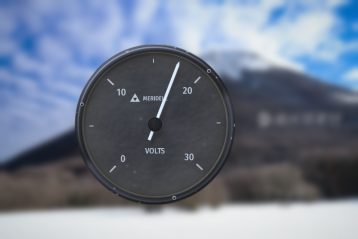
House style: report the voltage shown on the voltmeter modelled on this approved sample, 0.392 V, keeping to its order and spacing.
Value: 17.5 V
